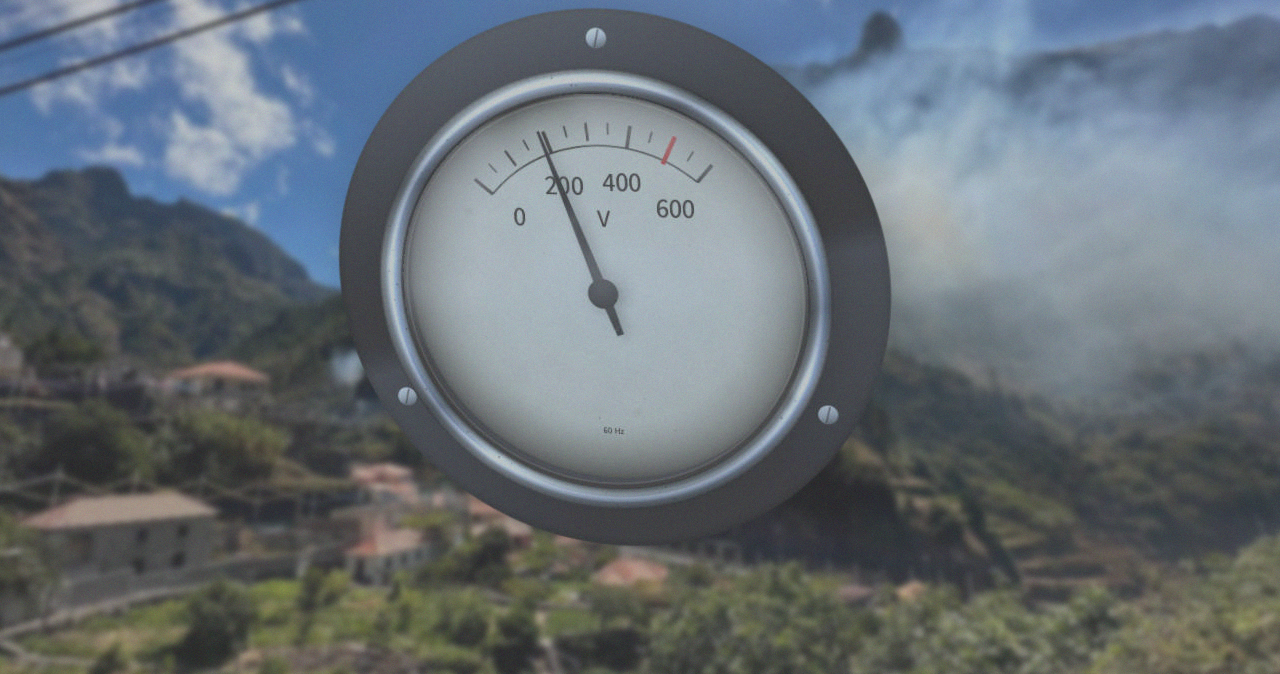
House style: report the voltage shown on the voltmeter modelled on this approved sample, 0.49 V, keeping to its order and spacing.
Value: 200 V
